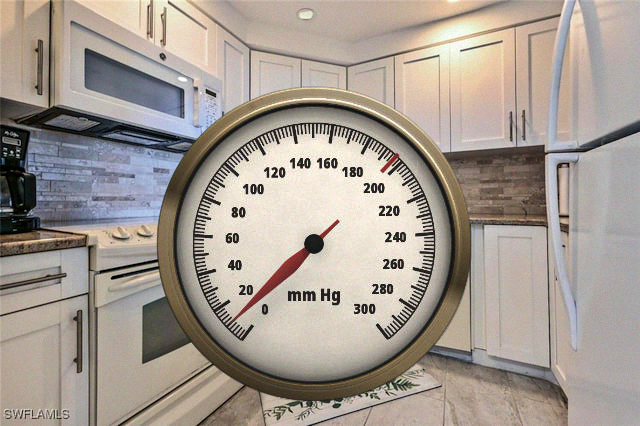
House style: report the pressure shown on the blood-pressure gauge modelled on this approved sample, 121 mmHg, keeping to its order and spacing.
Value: 10 mmHg
